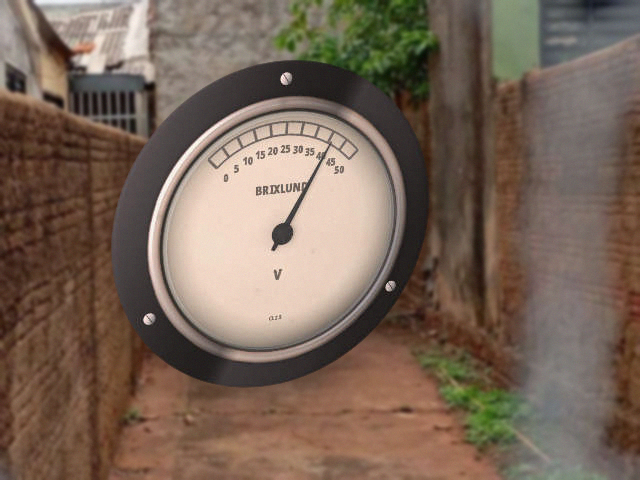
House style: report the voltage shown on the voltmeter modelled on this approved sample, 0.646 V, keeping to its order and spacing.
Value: 40 V
